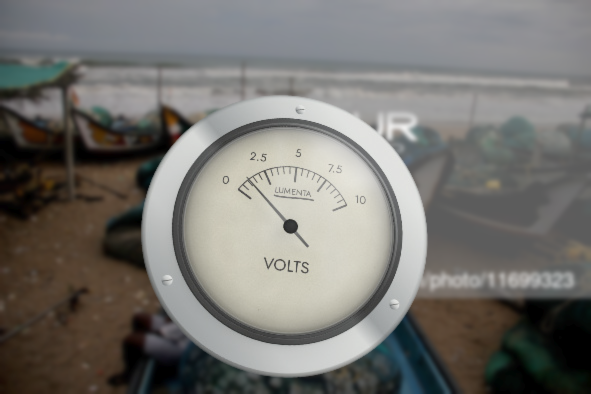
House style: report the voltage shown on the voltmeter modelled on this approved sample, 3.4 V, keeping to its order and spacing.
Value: 1 V
